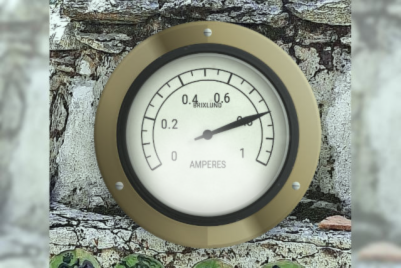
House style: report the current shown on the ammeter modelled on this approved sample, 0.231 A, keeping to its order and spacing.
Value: 0.8 A
